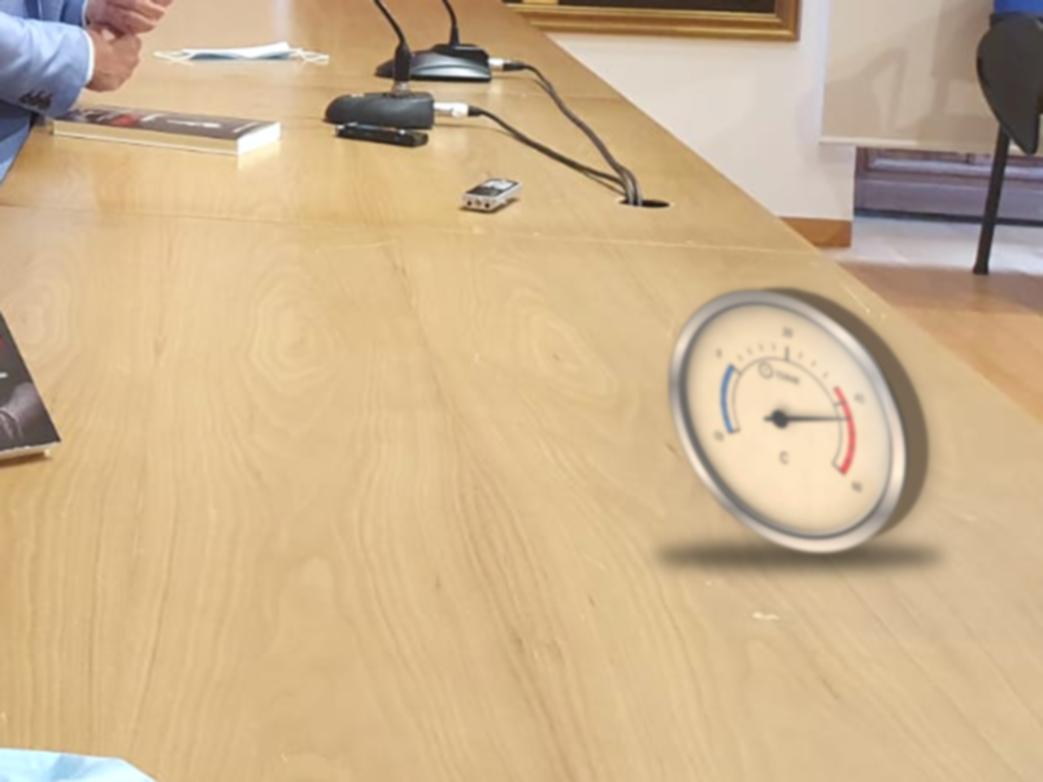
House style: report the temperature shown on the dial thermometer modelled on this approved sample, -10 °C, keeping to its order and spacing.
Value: 44 °C
